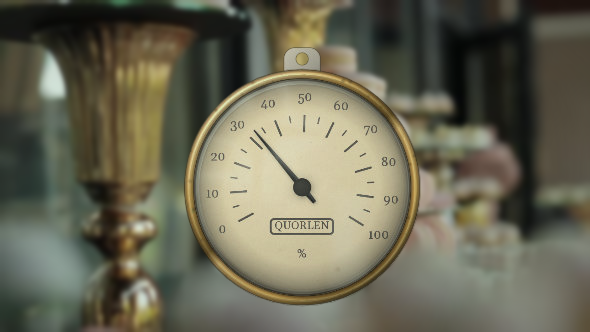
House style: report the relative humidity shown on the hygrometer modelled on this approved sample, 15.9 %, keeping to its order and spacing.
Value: 32.5 %
